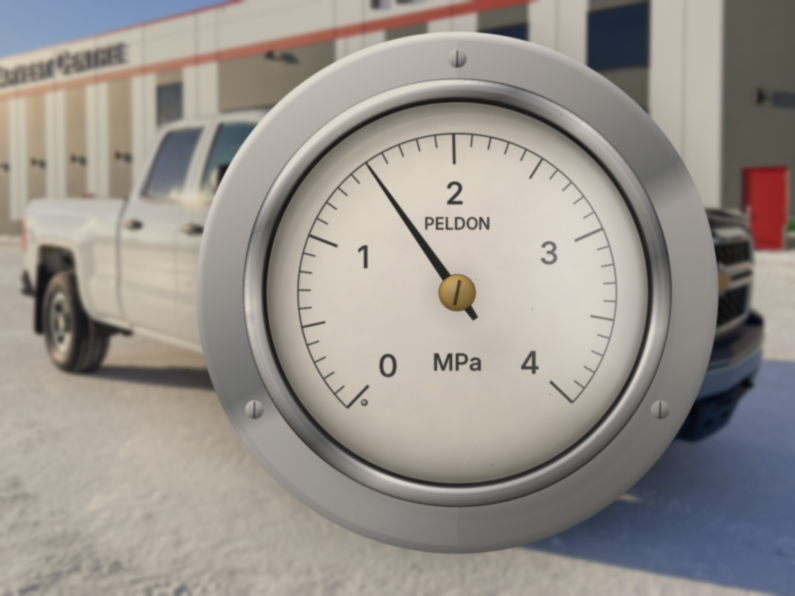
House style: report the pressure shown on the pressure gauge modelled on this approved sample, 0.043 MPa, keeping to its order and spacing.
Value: 1.5 MPa
